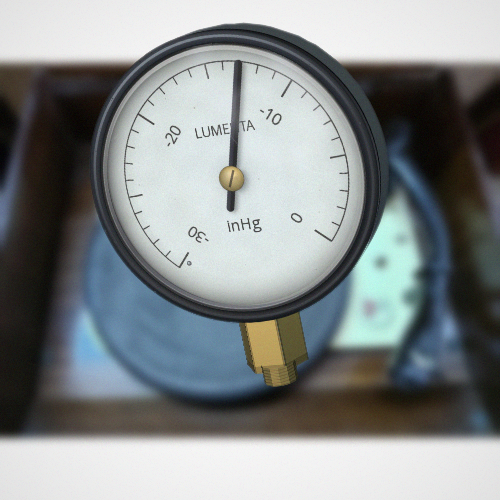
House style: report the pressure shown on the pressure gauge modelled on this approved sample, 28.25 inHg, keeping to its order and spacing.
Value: -13 inHg
